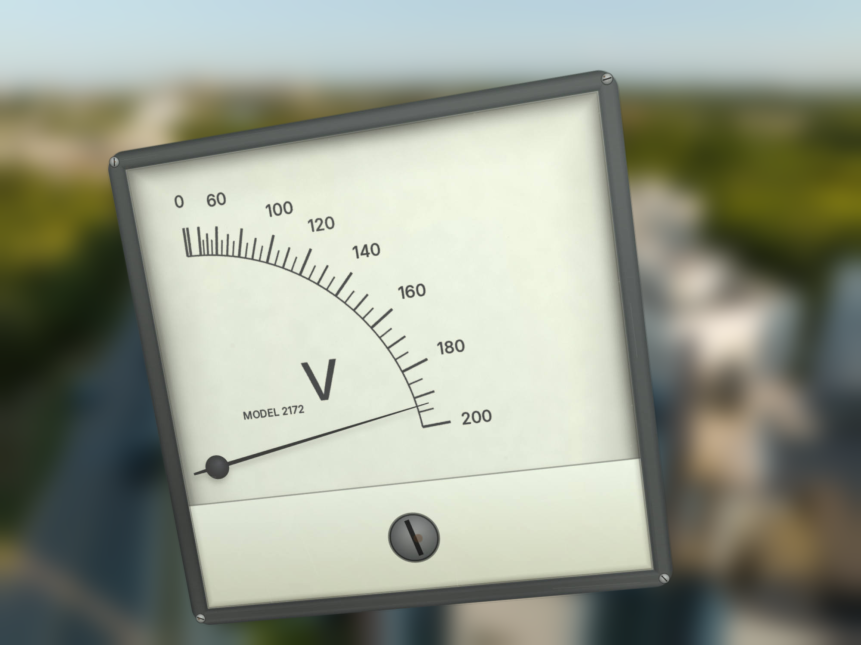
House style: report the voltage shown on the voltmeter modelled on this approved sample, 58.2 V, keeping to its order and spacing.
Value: 192.5 V
